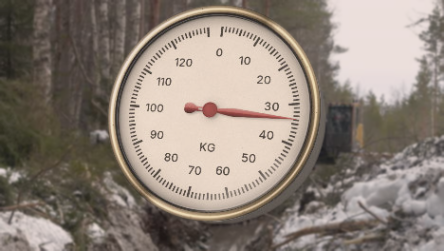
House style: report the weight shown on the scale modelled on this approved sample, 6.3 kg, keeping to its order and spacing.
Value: 34 kg
